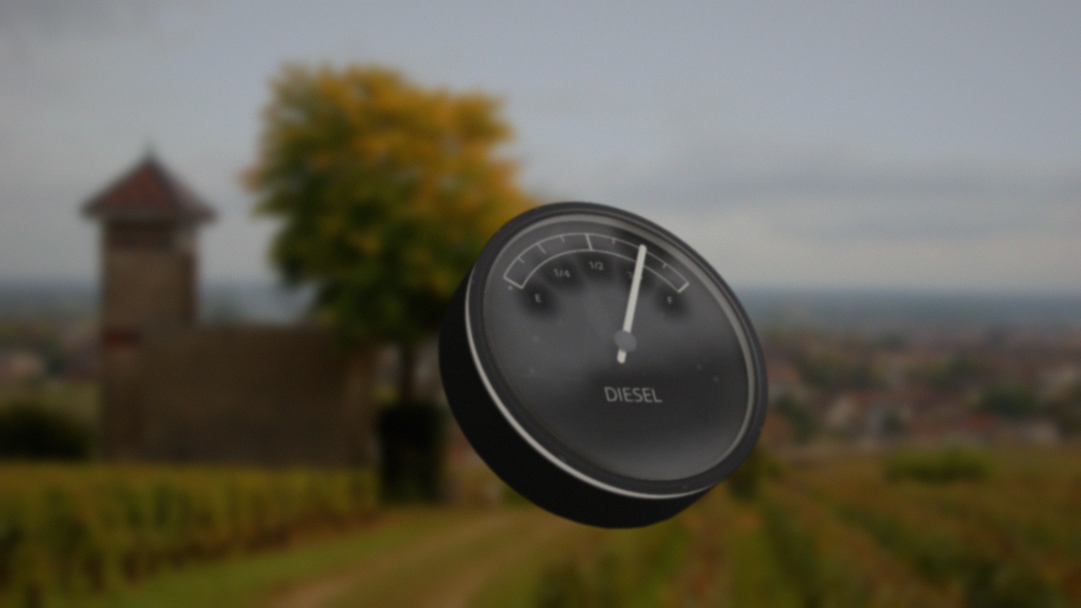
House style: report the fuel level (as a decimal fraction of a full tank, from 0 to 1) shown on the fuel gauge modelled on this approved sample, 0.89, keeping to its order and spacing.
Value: 0.75
